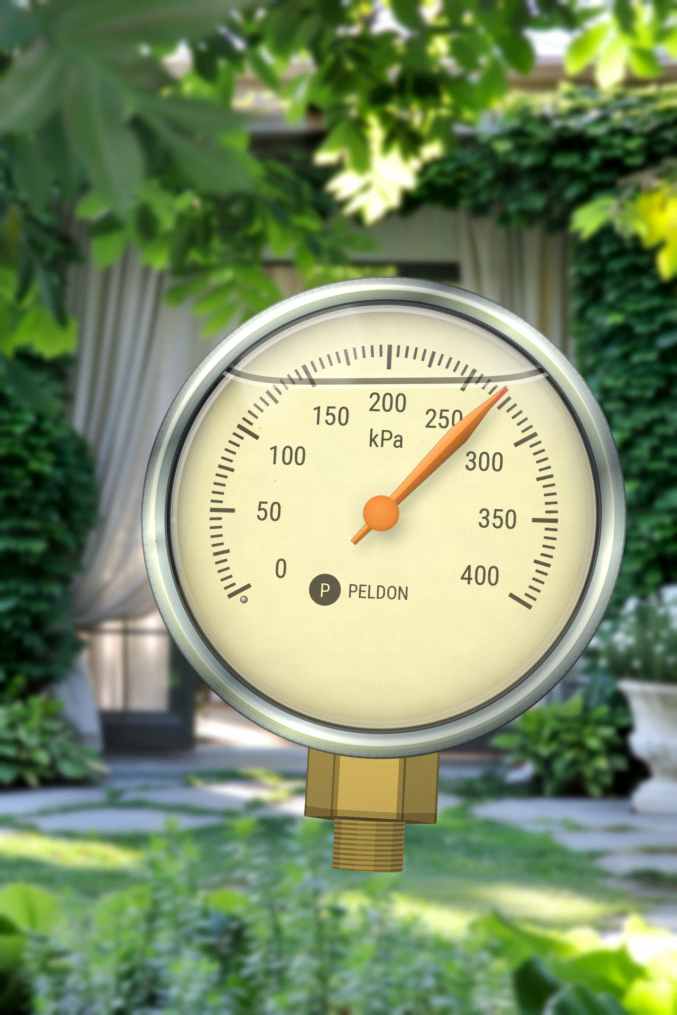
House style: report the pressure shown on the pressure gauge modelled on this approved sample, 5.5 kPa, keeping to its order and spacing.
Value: 270 kPa
